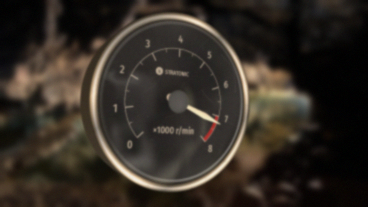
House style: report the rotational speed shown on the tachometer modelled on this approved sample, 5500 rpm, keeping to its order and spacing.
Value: 7250 rpm
